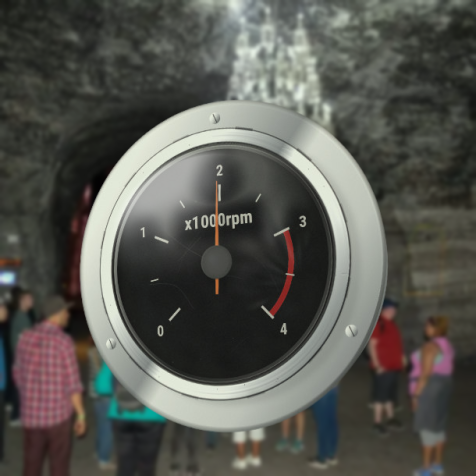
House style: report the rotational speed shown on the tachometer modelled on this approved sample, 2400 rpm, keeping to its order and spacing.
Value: 2000 rpm
